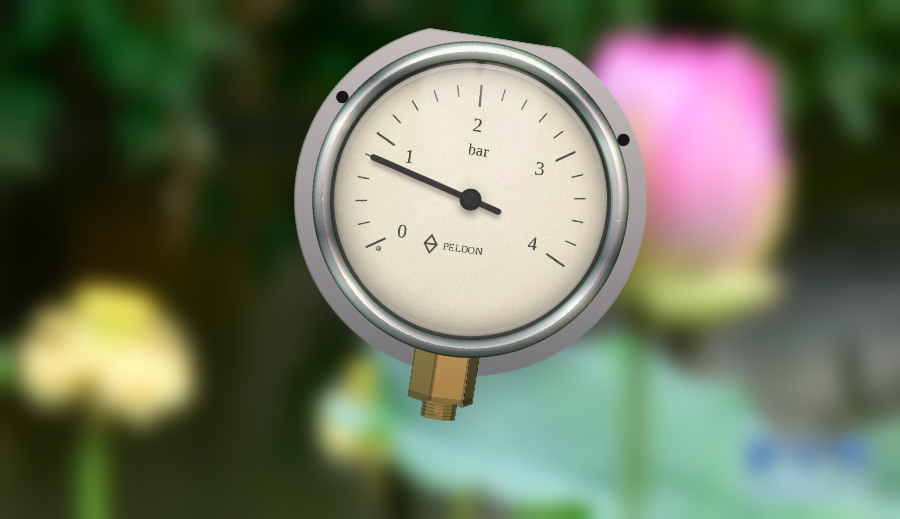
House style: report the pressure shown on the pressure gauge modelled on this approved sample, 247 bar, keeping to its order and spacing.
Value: 0.8 bar
